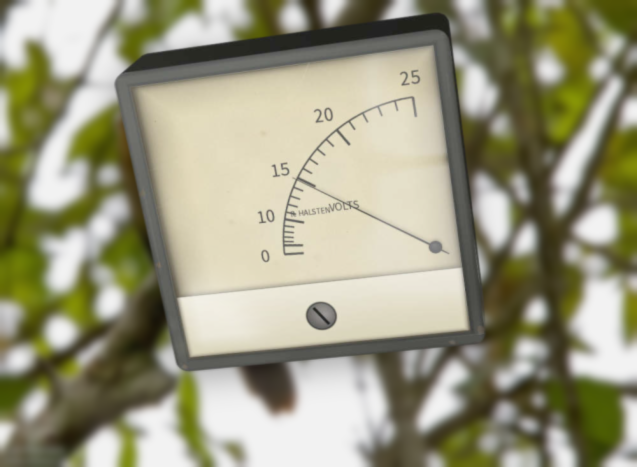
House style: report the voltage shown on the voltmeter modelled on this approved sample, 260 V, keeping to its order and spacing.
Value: 15 V
